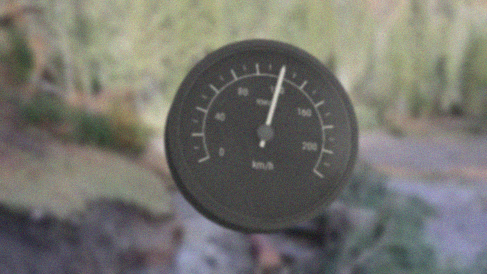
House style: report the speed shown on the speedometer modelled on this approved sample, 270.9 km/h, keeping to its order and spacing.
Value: 120 km/h
